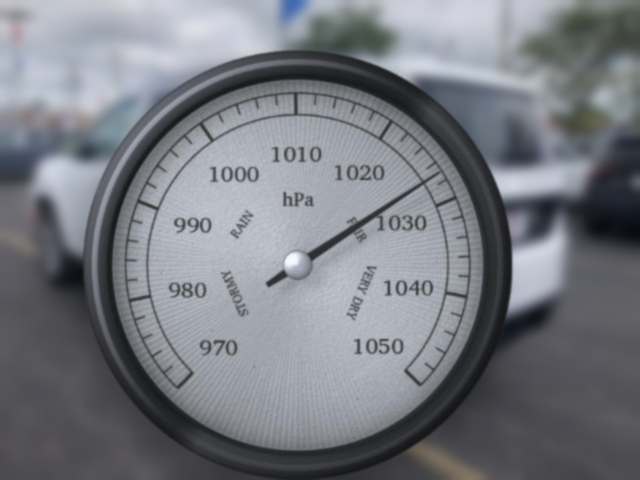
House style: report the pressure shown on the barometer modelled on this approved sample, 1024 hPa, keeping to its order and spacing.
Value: 1027 hPa
